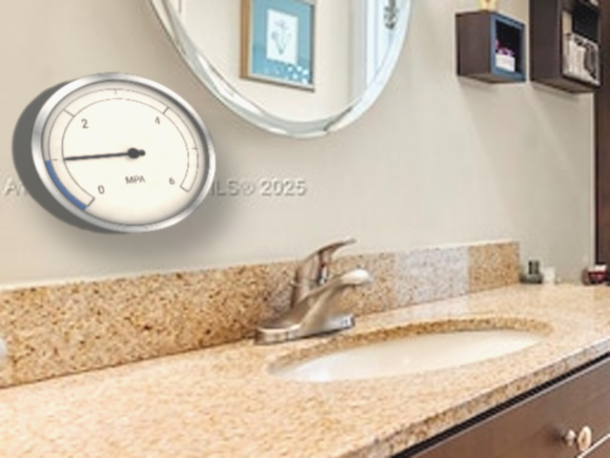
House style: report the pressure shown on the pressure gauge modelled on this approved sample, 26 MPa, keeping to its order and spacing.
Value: 1 MPa
